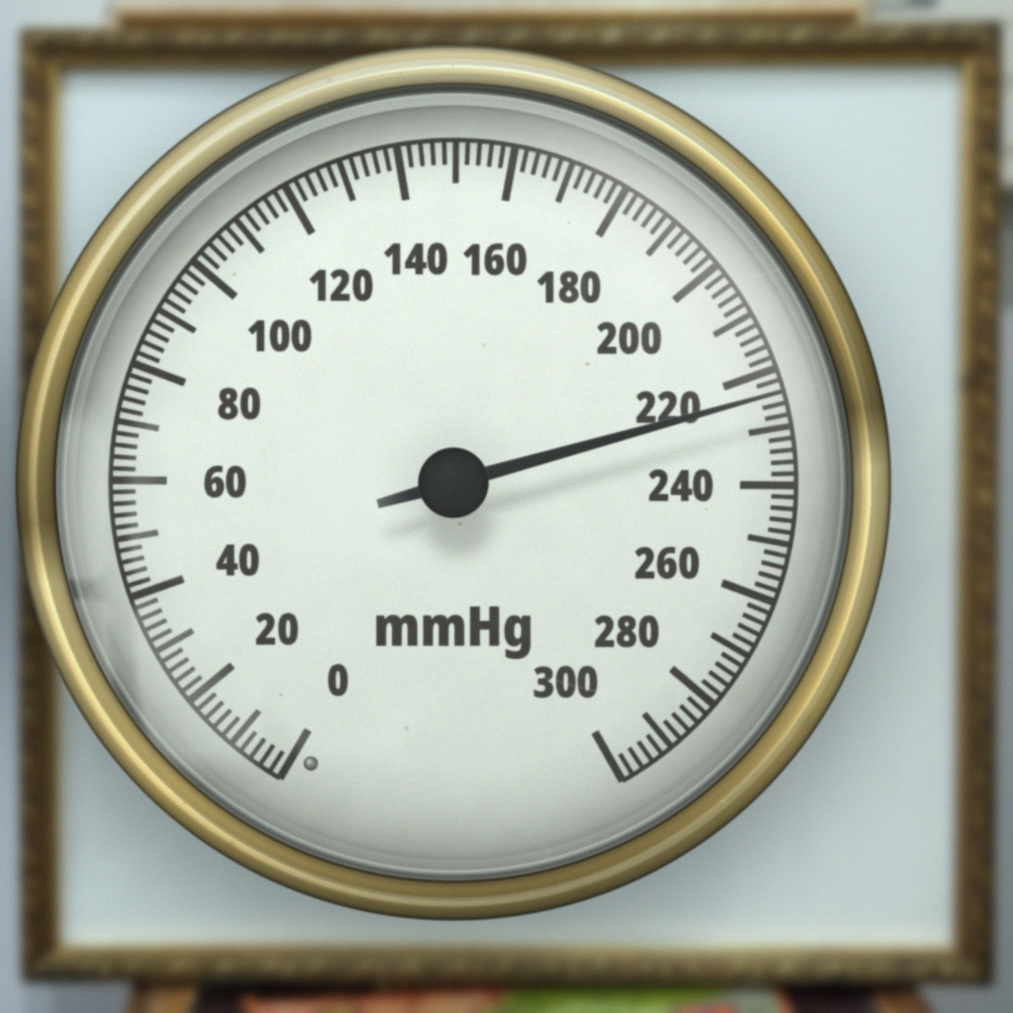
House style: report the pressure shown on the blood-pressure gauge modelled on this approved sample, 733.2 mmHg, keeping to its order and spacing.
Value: 224 mmHg
